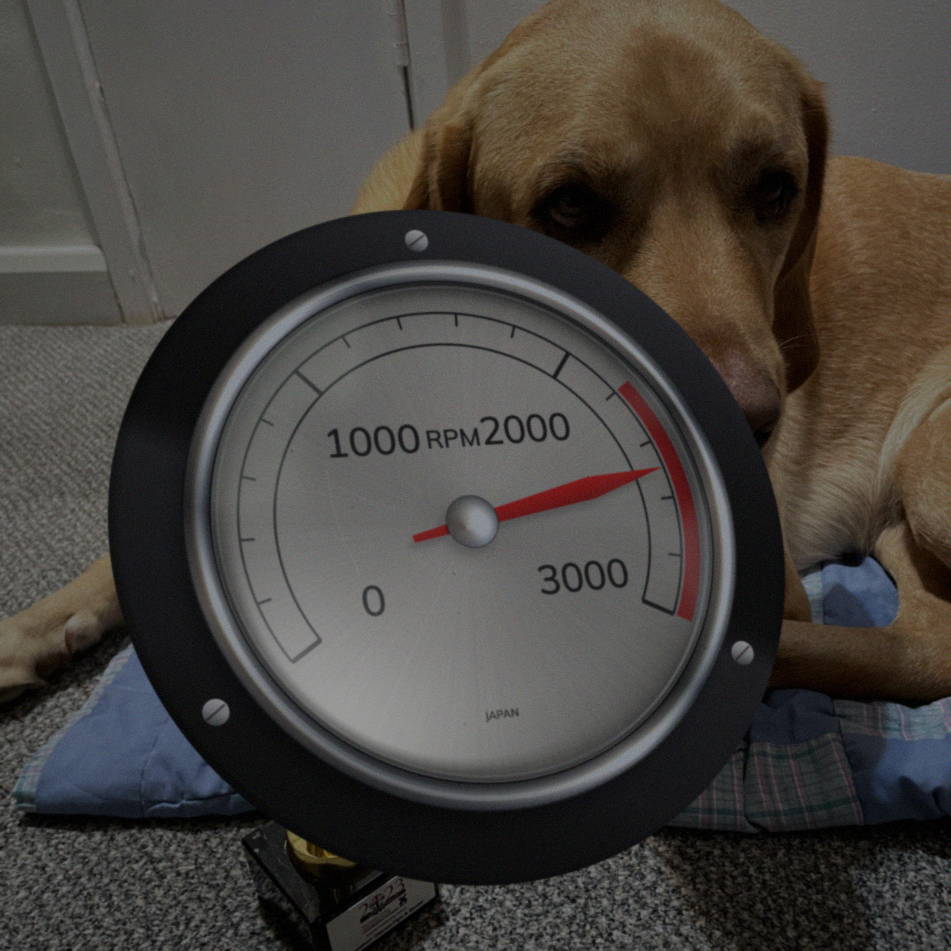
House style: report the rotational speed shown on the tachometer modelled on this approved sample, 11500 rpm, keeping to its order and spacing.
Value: 2500 rpm
